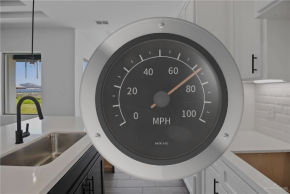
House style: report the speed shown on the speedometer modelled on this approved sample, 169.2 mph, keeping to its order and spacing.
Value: 72.5 mph
